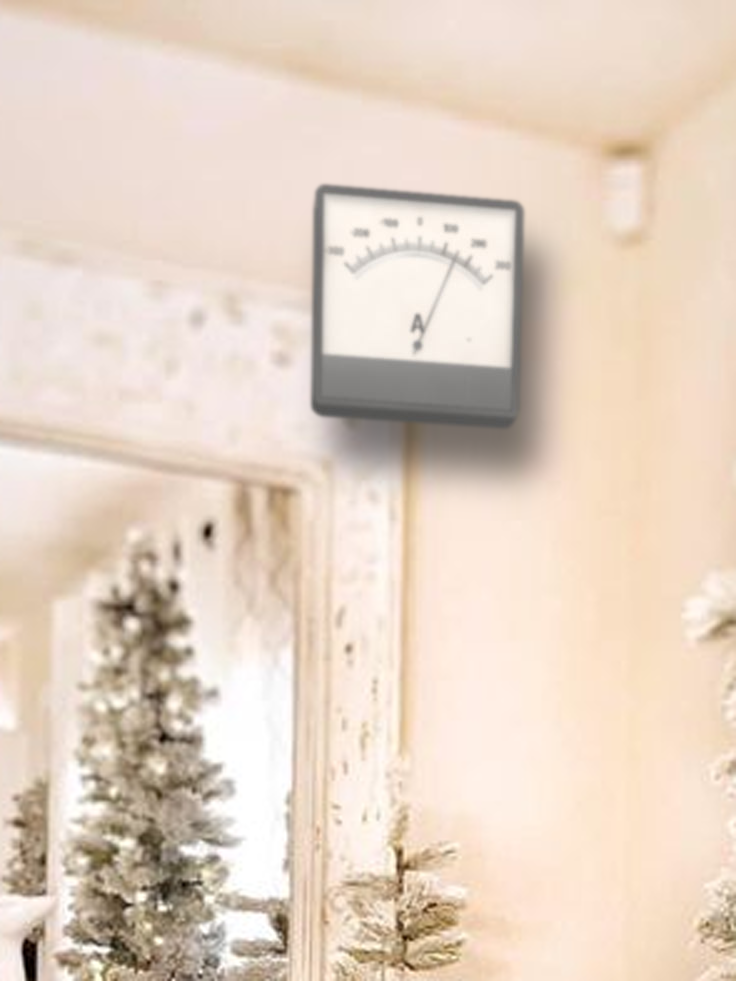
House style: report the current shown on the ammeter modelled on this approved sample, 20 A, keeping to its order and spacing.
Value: 150 A
